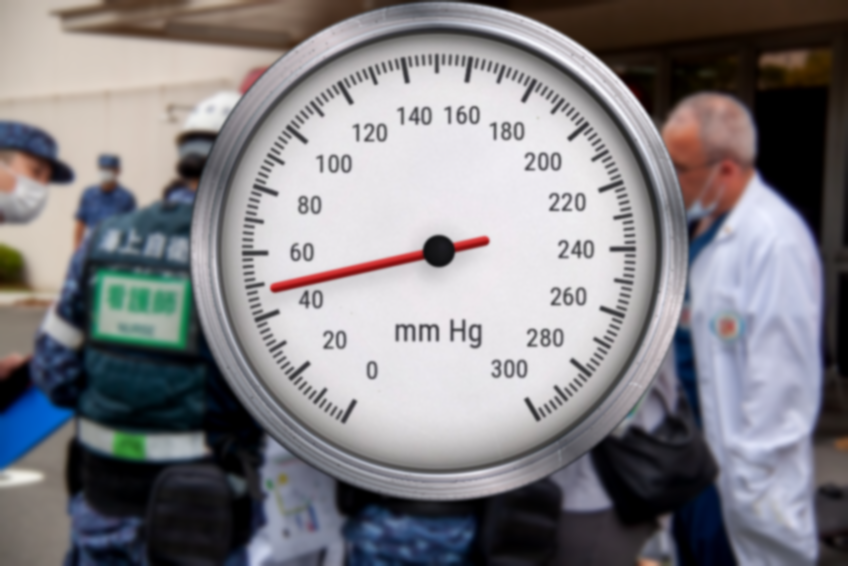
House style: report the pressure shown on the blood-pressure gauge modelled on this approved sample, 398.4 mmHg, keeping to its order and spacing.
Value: 48 mmHg
